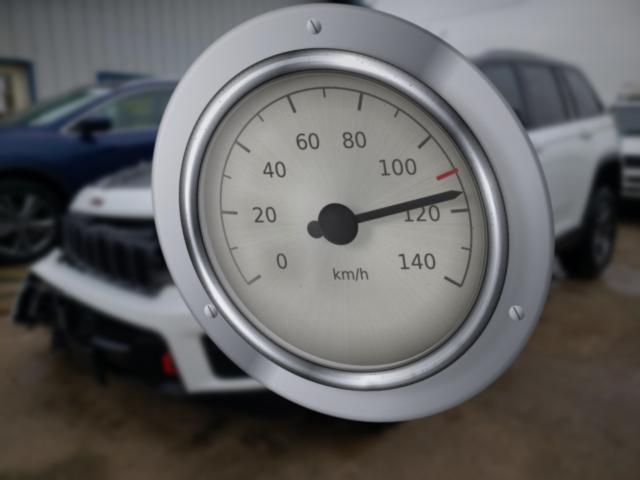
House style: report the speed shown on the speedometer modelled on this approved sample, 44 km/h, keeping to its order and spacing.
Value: 115 km/h
